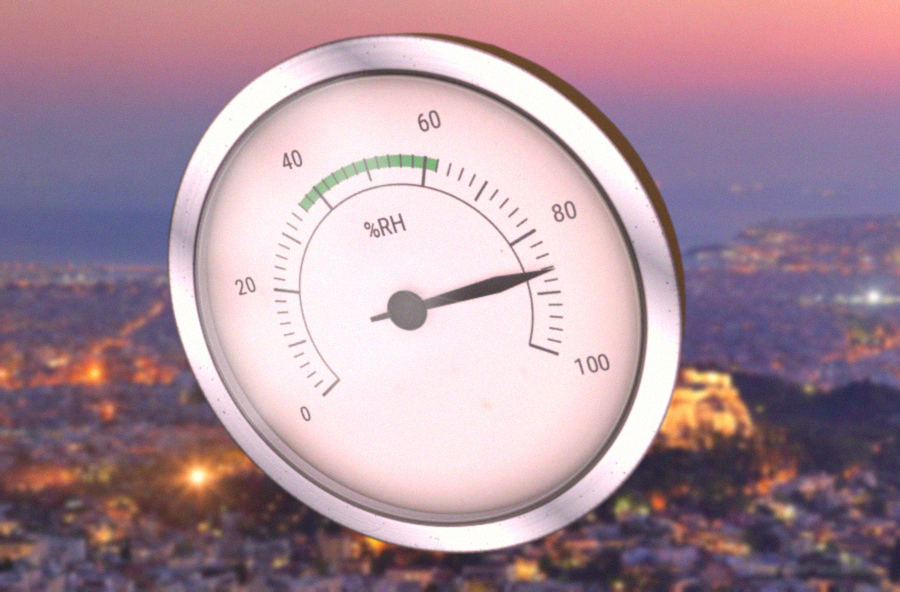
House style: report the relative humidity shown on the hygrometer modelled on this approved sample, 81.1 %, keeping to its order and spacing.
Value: 86 %
